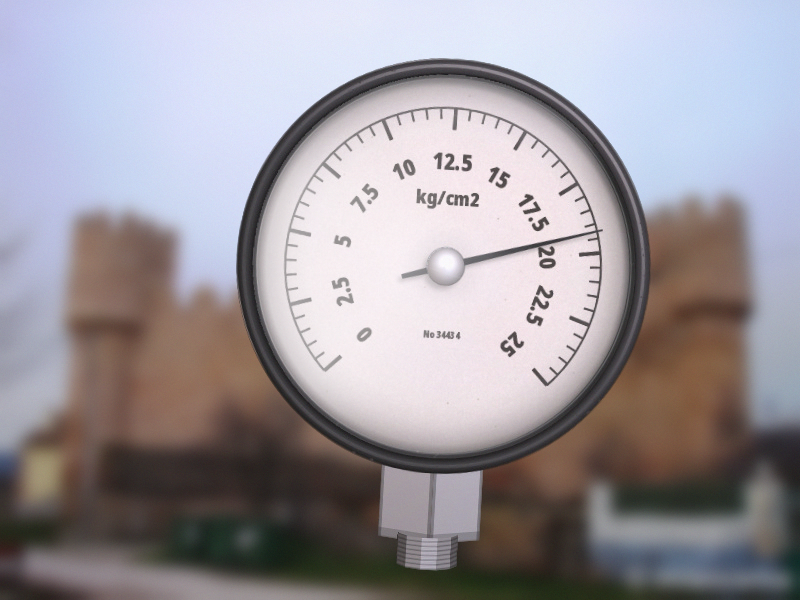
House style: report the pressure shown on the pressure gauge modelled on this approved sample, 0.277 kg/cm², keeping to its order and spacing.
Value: 19.25 kg/cm²
